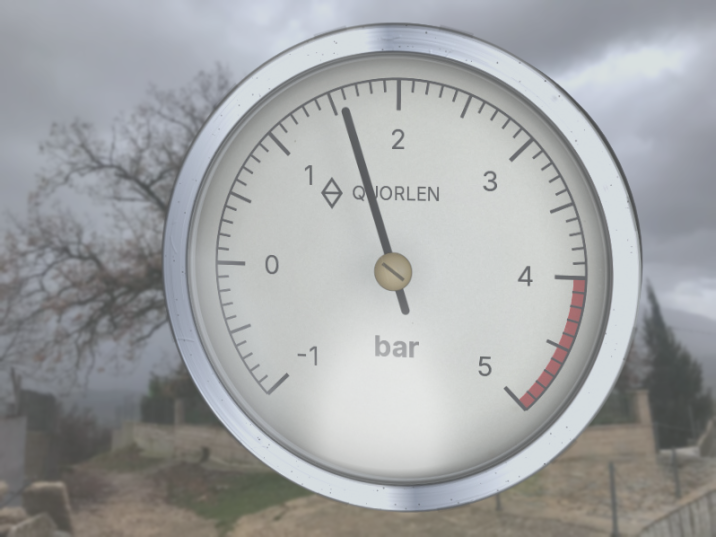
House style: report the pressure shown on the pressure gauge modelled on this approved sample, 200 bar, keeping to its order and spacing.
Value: 1.6 bar
